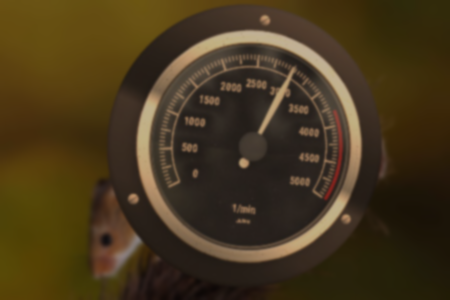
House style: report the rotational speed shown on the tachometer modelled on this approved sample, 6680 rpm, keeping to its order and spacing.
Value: 3000 rpm
